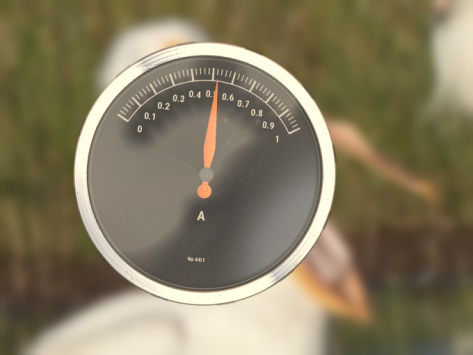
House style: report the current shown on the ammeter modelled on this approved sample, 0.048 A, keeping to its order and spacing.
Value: 0.52 A
